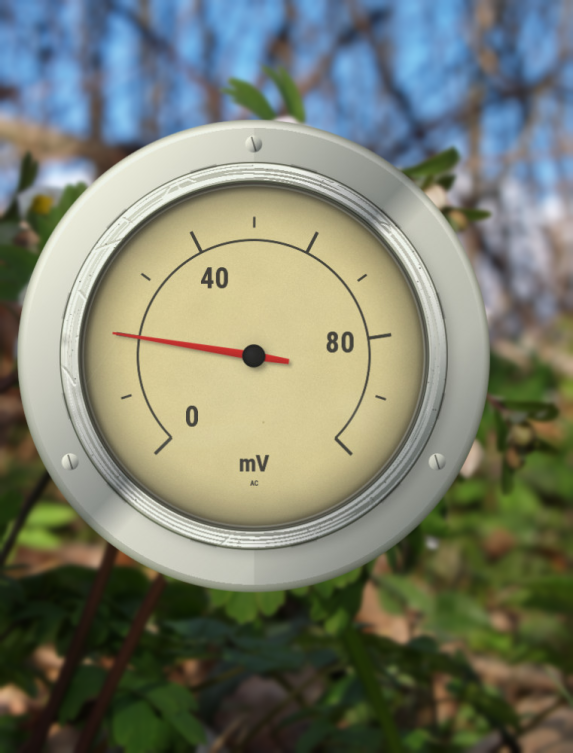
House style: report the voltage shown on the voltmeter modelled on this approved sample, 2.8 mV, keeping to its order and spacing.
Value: 20 mV
